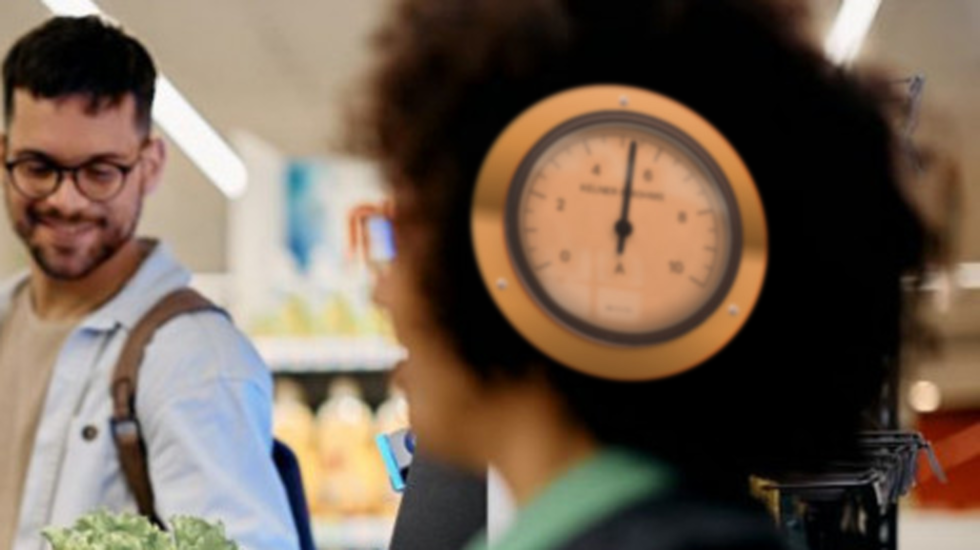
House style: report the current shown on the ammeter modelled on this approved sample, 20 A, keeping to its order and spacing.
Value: 5.25 A
